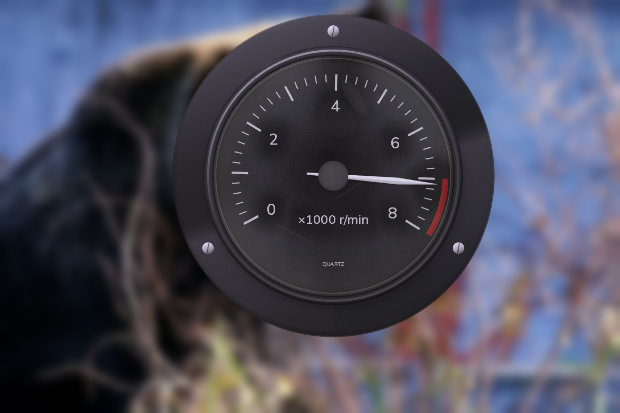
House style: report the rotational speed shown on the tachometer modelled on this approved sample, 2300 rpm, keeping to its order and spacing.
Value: 7100 rpm
